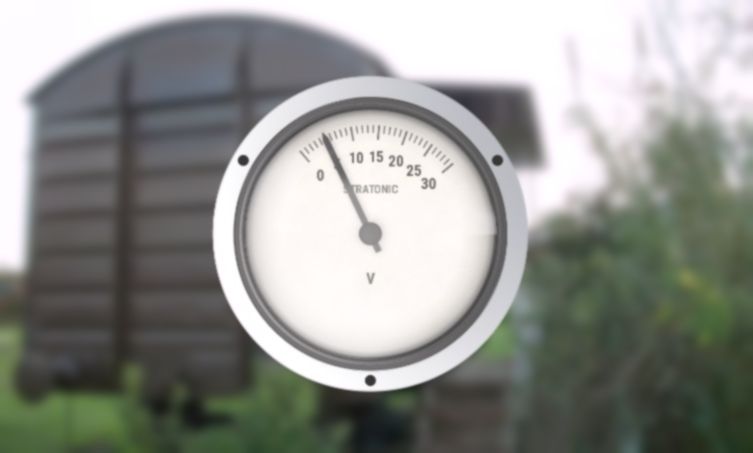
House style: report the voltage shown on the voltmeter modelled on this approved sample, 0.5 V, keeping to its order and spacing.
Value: 5 V
